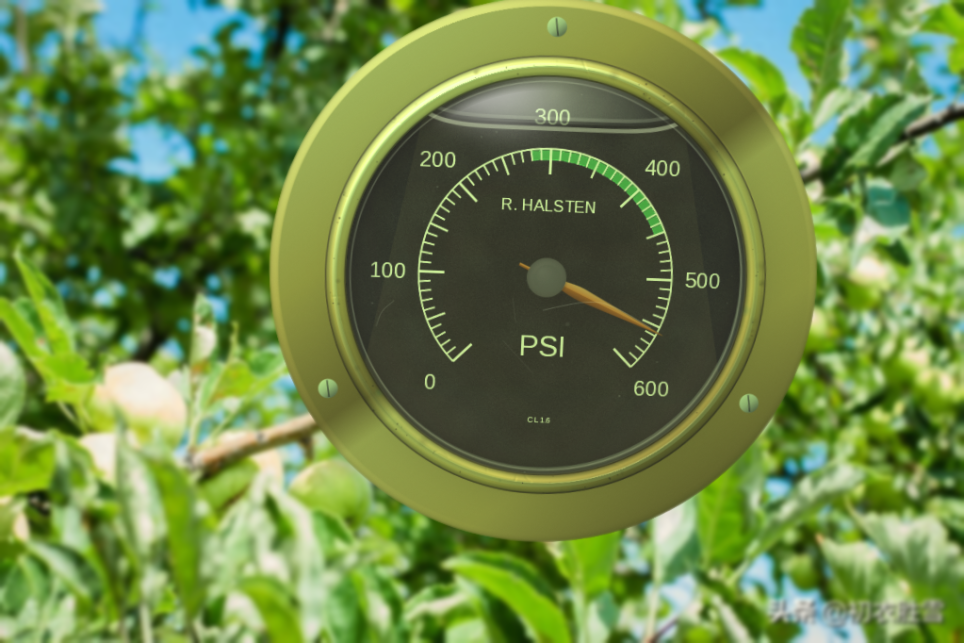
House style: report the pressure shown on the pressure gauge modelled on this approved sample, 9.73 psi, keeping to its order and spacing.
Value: 555 psi
